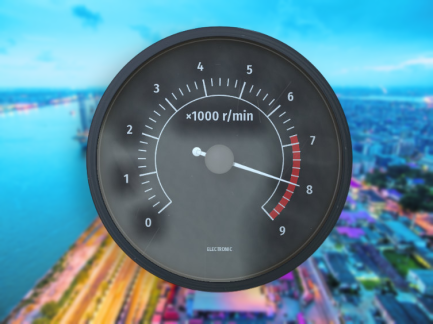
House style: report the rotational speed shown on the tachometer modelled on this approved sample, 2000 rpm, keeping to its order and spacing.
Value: 8000 rpm
